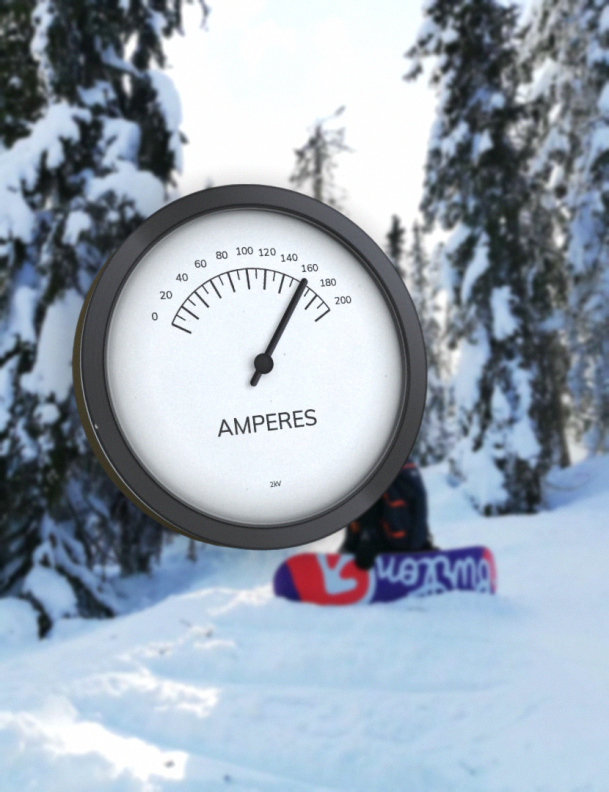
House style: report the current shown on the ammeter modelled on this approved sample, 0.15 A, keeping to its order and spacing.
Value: 160 A
